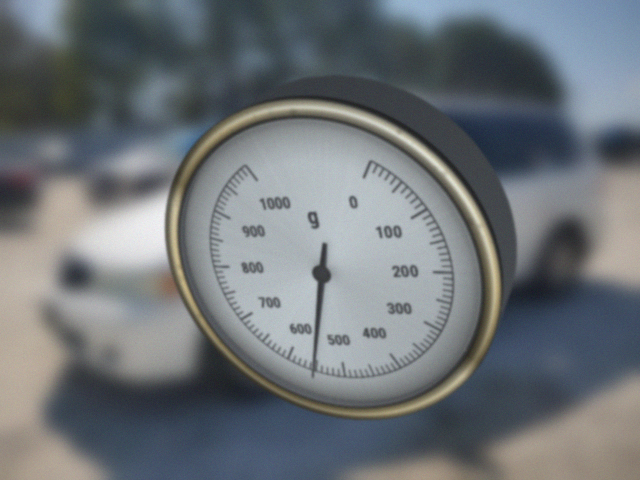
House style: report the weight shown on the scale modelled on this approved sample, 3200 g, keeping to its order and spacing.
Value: 550 g
